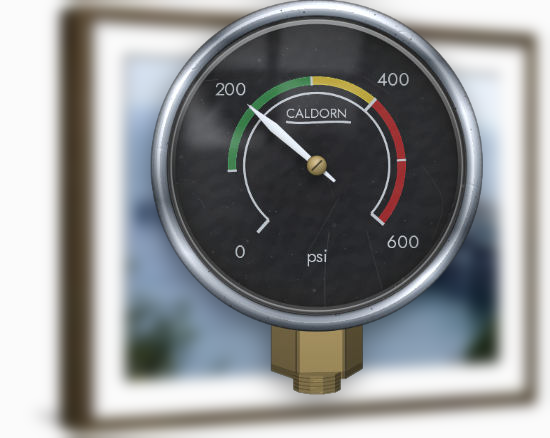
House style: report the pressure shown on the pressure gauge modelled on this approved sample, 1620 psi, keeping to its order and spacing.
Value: 200 psi
